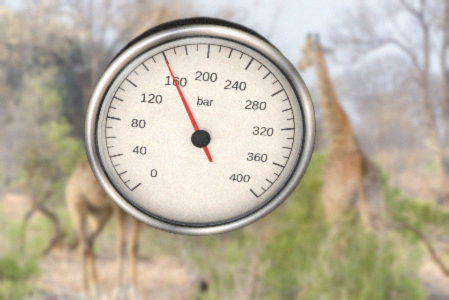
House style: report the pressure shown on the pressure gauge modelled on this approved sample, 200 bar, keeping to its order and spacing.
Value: 160 bar
